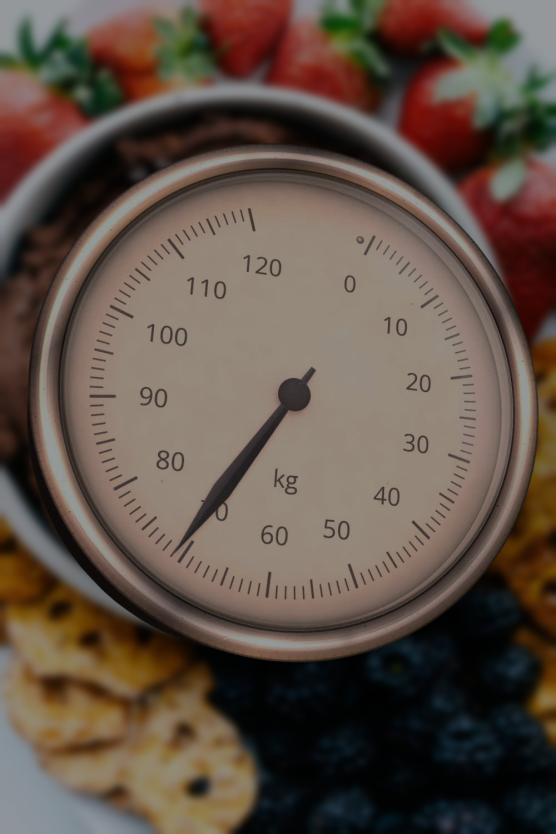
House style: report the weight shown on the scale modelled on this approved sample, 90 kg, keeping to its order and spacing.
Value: 71 kg
